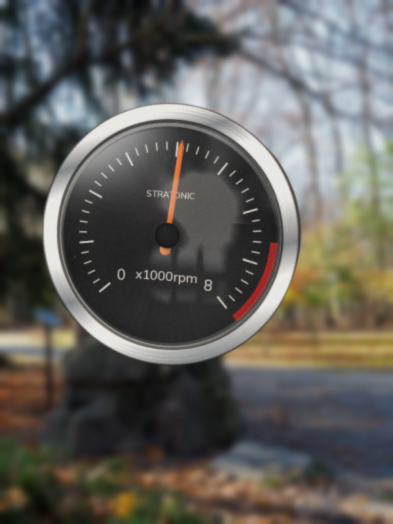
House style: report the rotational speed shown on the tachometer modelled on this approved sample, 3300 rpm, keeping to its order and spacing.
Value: 4100 rpm
